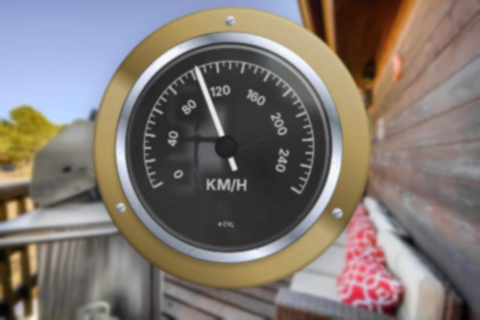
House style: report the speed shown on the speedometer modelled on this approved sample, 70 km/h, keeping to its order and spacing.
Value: 105 km/h
